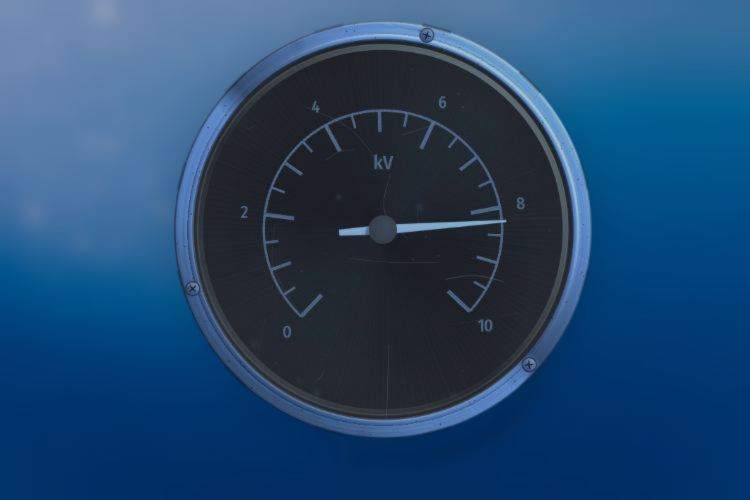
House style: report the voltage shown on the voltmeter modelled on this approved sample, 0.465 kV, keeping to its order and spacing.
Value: 8.25 kV
